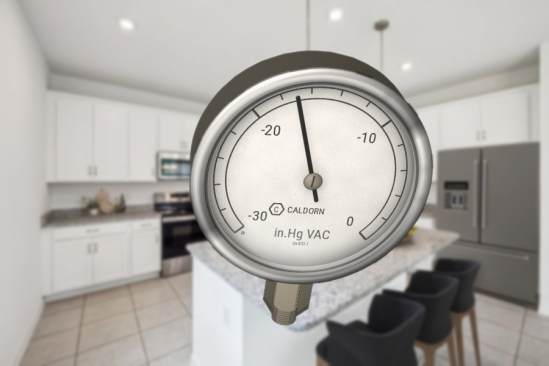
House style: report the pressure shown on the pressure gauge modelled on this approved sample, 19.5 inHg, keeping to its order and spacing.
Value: -17 inHg
